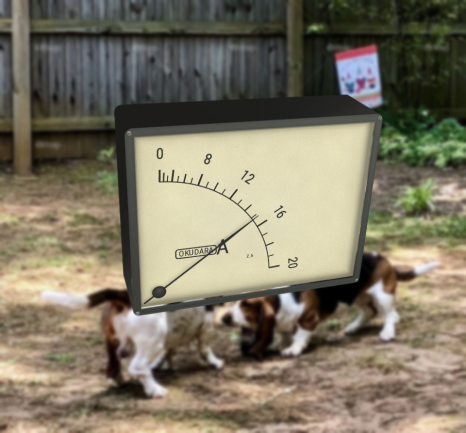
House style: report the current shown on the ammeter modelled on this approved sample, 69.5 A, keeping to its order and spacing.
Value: 15 A
